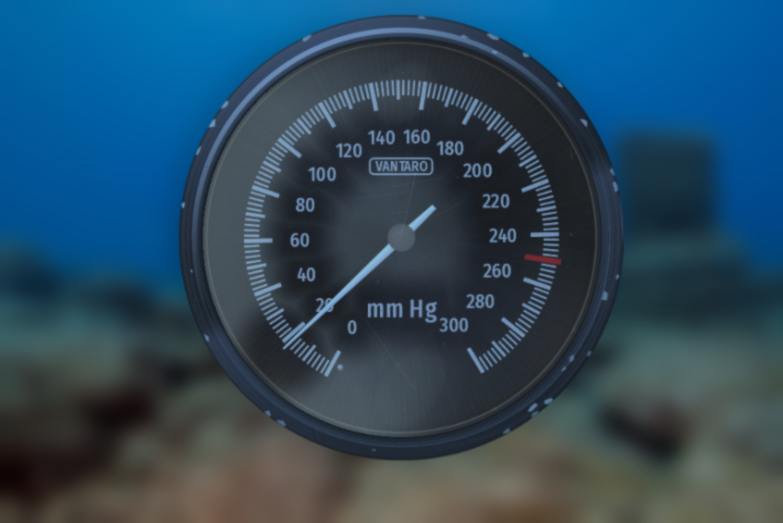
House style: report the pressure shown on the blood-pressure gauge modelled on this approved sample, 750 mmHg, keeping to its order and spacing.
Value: 18 mmHg
